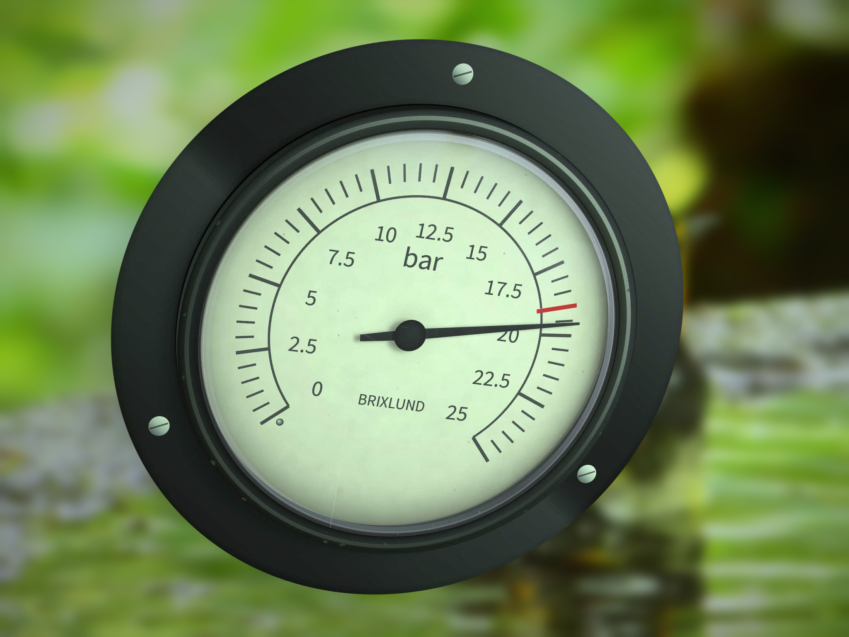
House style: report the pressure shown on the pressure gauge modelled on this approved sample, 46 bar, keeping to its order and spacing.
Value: 19.5 bar
